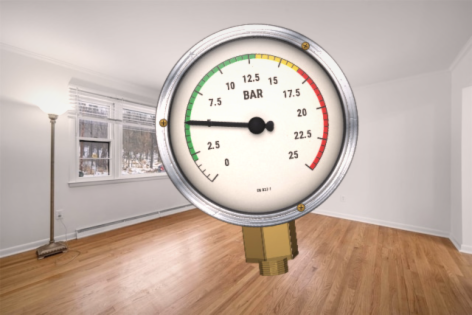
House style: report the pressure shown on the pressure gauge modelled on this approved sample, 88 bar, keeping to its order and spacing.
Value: 5 bar
